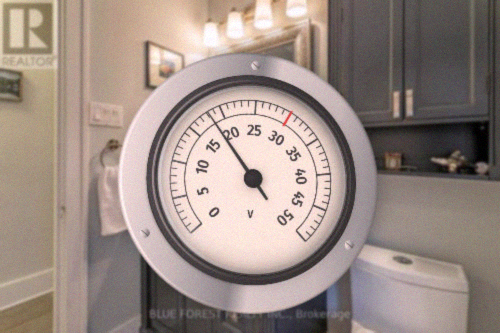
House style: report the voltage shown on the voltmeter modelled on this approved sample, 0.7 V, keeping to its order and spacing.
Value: 18 V
